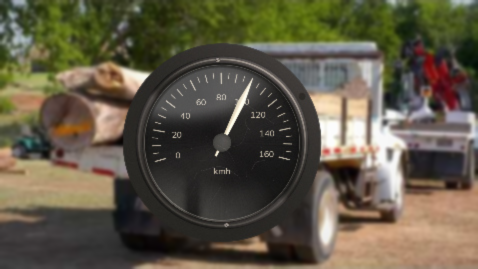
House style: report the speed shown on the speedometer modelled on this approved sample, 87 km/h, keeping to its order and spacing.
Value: 100 km/h
